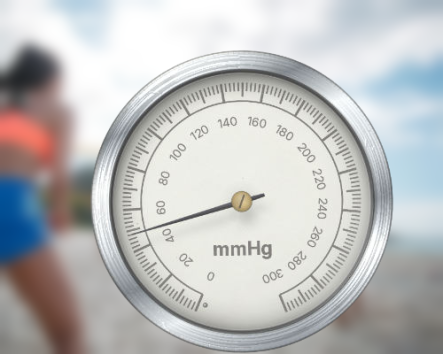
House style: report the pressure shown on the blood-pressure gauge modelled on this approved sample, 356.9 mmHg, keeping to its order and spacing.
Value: 48 mmHg
